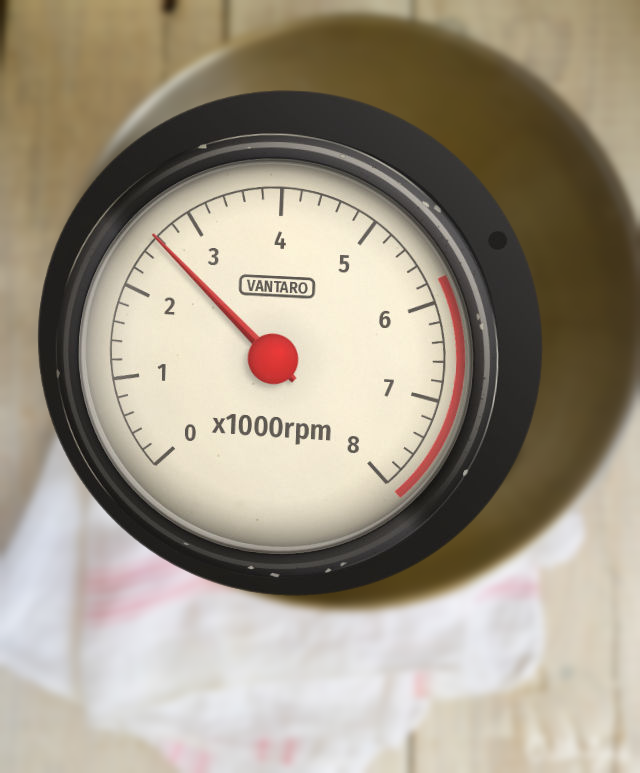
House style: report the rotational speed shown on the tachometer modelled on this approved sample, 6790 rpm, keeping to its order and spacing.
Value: 2600 rpm
